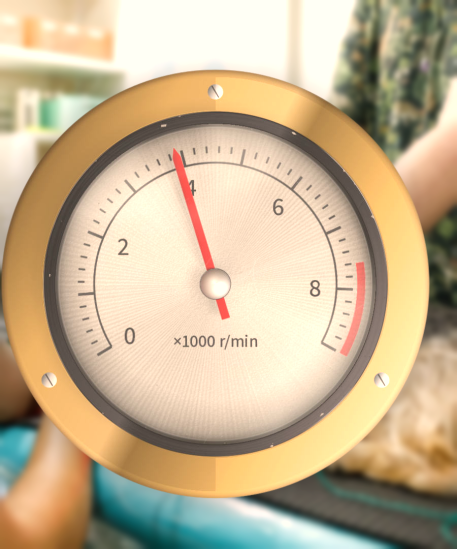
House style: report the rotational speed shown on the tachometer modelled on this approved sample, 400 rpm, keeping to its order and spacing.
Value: 3900 rpm
